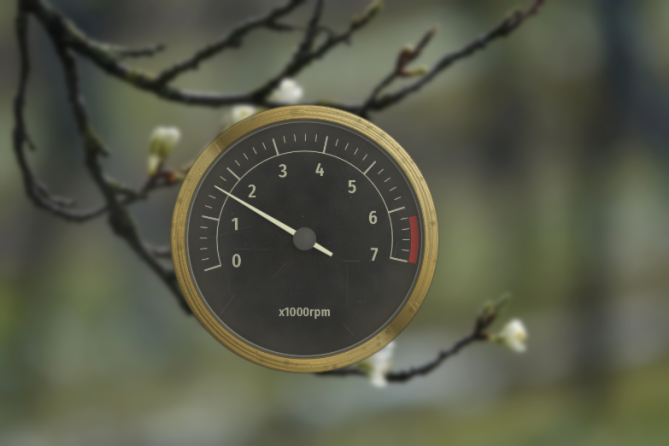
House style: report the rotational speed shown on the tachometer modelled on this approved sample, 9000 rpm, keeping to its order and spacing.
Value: 1600 rpm
